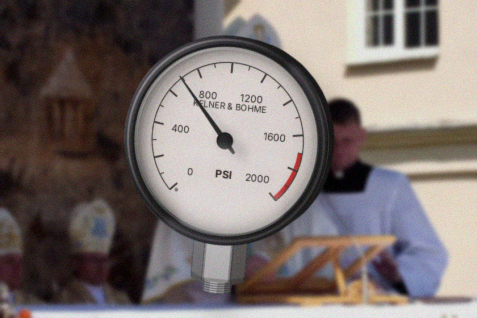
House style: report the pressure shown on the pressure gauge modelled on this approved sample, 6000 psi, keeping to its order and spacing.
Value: 700 psi
